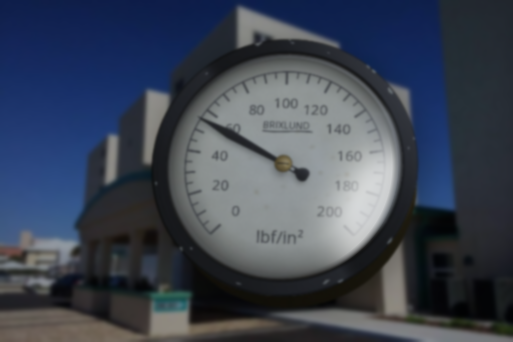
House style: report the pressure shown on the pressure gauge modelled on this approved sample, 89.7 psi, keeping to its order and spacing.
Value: 55 psi
